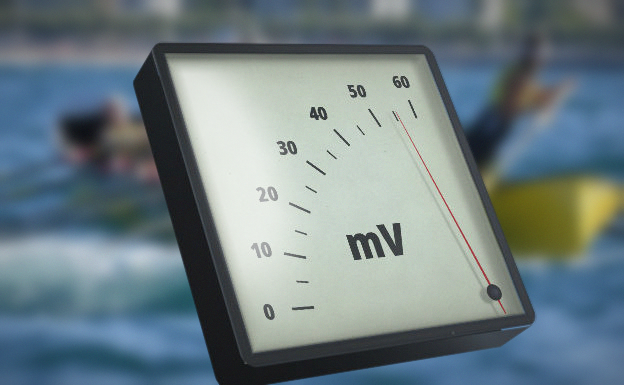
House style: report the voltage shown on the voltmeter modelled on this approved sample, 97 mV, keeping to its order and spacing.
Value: 55 mV
